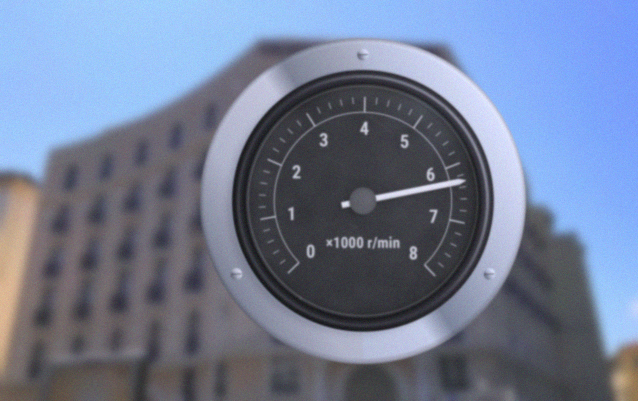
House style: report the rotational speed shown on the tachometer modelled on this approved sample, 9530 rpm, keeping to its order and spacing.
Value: 6300 rpm
